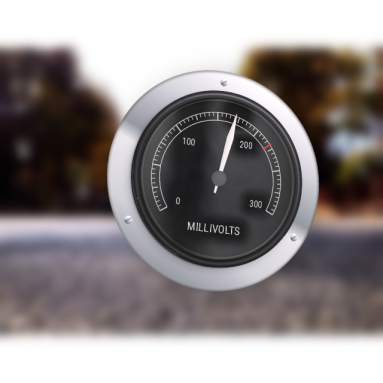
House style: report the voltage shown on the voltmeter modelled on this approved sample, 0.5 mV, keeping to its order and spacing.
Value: 170 mV
